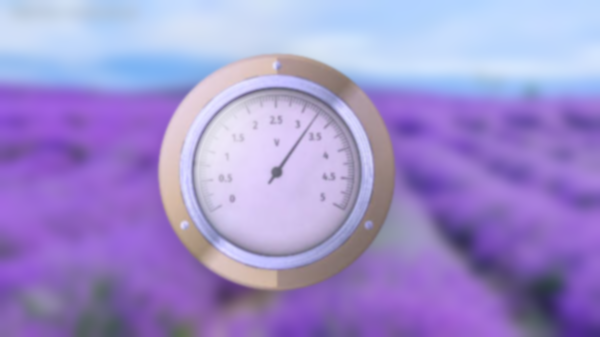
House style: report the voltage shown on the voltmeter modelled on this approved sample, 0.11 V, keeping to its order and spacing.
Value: 3.25 V
